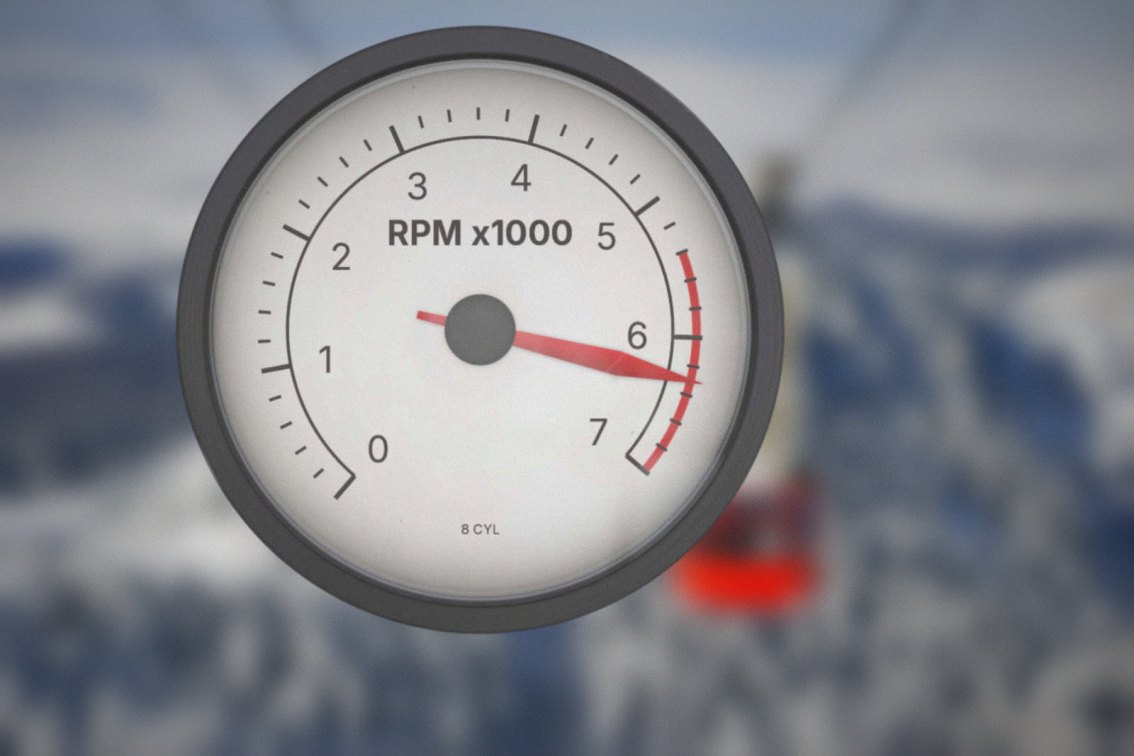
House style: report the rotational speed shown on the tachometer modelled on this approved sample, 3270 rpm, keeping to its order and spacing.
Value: 6300 rpm
